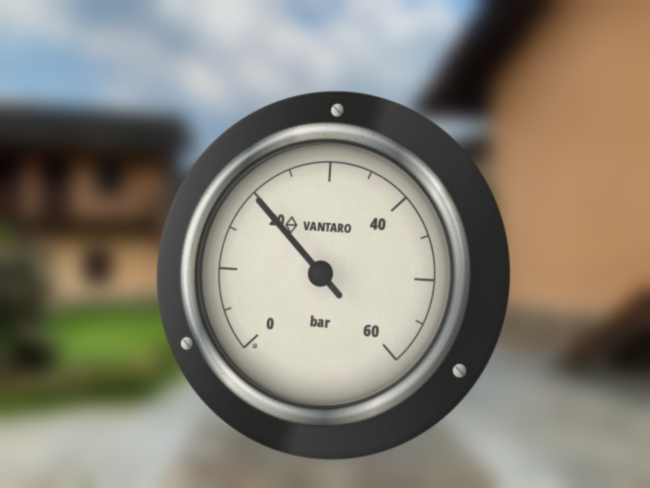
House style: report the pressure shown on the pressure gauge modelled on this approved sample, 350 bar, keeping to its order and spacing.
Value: 20 bar
